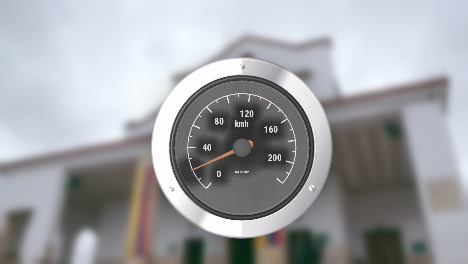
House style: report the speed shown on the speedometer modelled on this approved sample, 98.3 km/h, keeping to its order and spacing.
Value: 20 km/h
